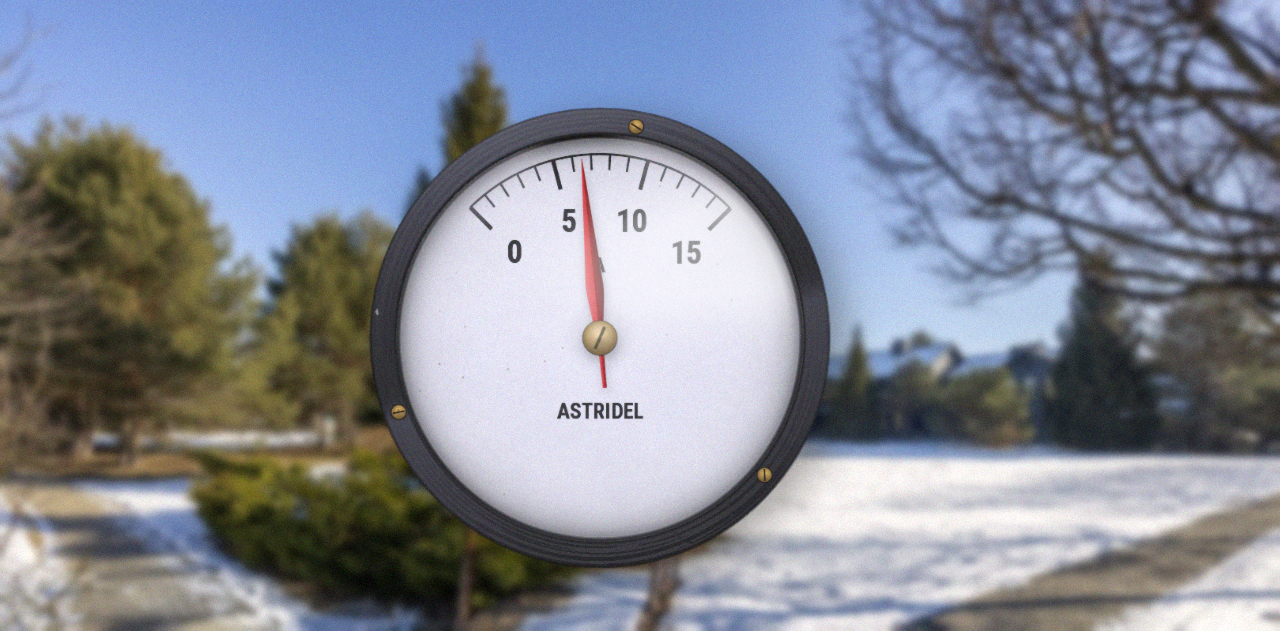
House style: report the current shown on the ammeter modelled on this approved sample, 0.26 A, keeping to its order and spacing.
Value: 6.5 A
